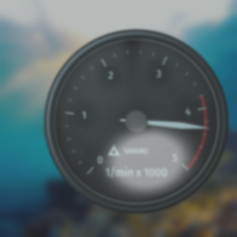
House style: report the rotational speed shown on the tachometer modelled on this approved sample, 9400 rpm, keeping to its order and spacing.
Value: 4300 rpm
